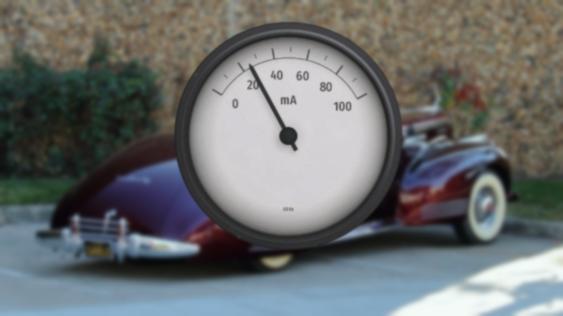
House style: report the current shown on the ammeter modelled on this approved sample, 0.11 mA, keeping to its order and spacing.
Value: 25 mA
